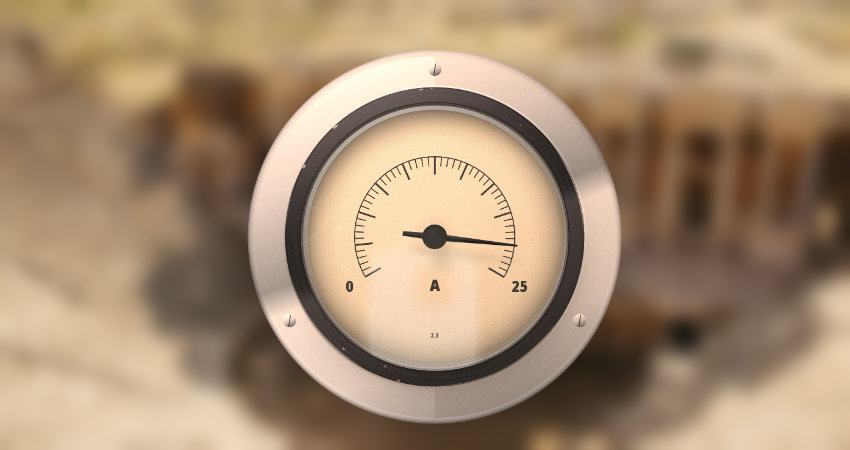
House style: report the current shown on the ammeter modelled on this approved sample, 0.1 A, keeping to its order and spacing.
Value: 22.5 A
